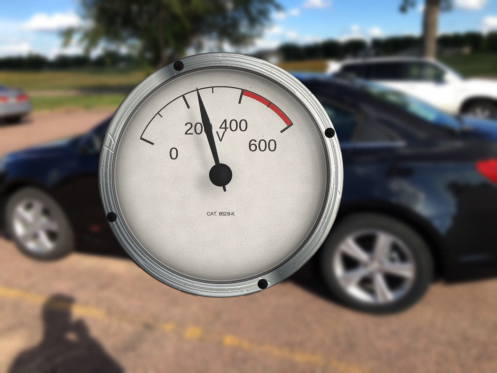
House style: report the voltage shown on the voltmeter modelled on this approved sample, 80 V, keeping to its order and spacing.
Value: 250 V
